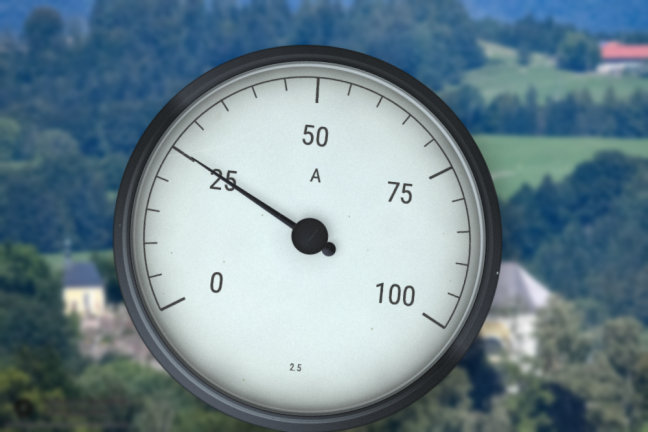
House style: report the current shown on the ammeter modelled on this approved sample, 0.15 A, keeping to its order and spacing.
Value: 25 A
